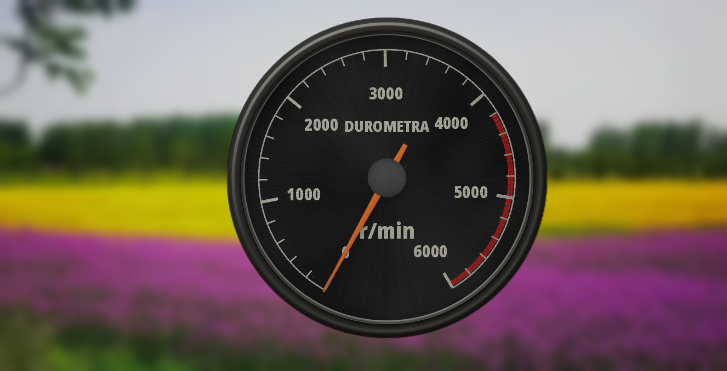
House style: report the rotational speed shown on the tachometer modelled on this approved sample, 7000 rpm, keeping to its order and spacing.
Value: 0 rpm
